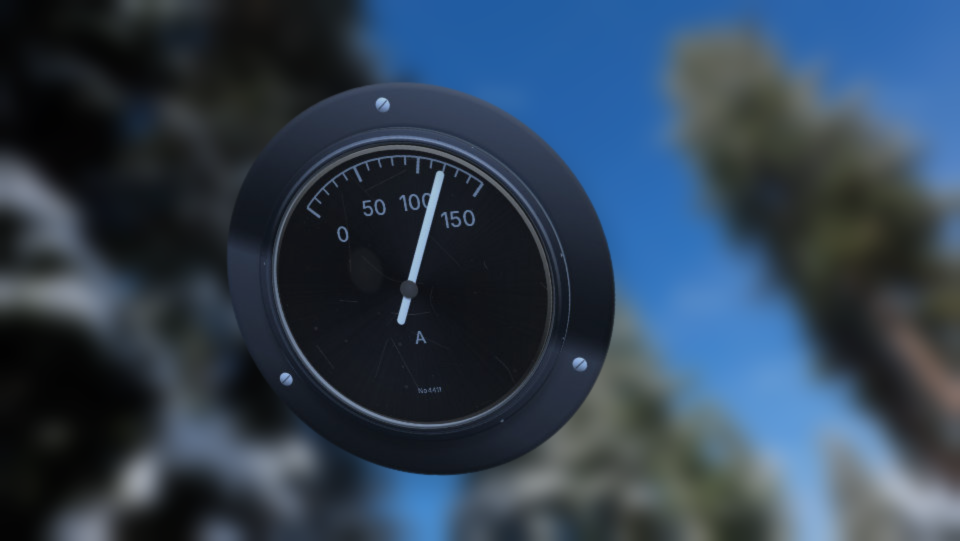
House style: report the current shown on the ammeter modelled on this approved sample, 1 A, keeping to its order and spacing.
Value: 120 A
